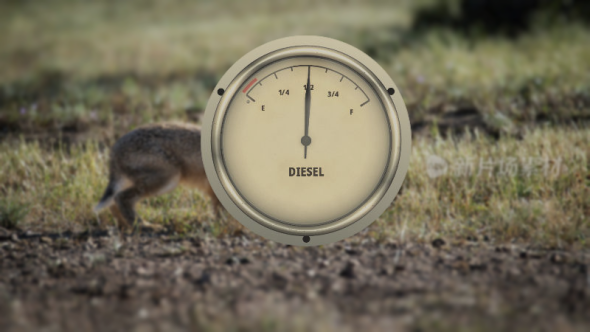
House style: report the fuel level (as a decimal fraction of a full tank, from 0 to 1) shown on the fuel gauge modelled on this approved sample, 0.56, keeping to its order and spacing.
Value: 0.5
